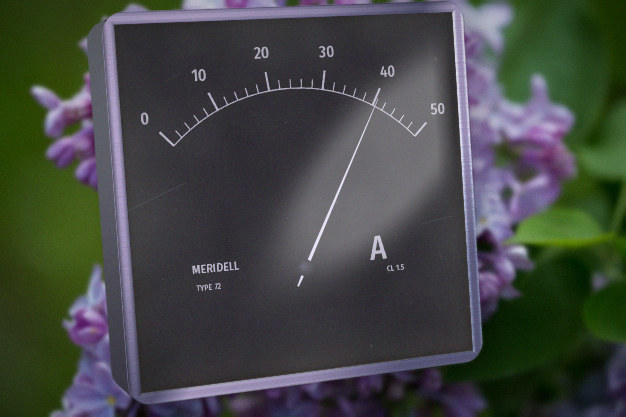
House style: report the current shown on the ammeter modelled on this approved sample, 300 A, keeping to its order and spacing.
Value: 40 A
